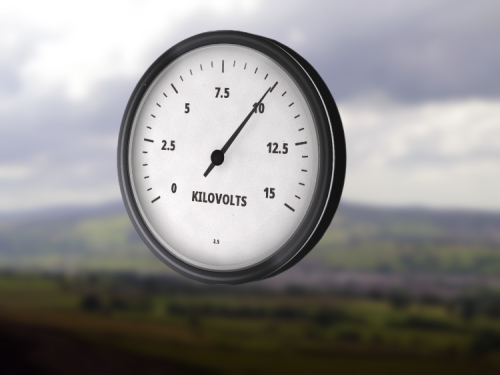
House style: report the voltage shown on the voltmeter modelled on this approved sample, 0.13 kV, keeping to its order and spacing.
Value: 10 kV
